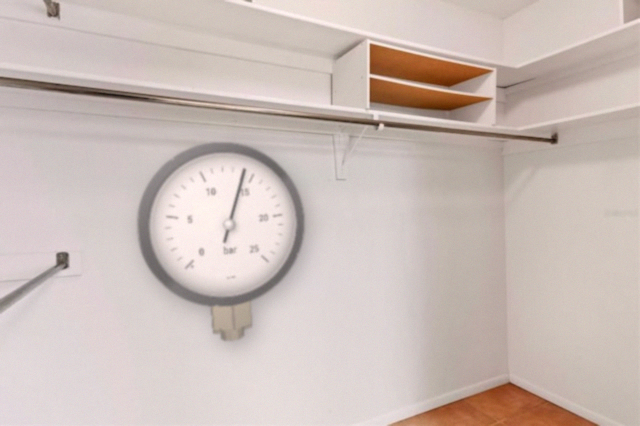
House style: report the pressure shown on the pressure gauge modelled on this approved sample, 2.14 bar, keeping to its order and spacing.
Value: 14 bar
